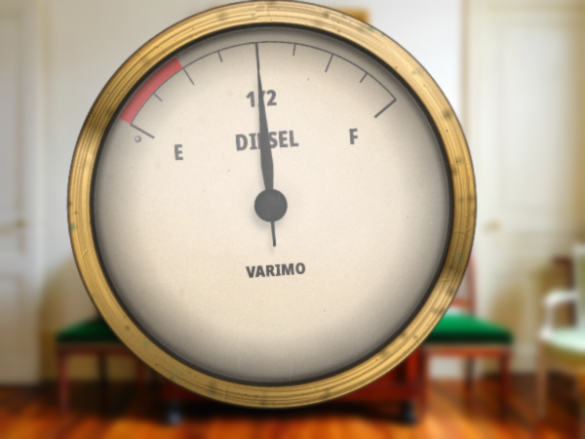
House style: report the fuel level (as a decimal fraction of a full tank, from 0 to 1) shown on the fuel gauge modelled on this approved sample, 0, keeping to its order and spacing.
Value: 0.5
